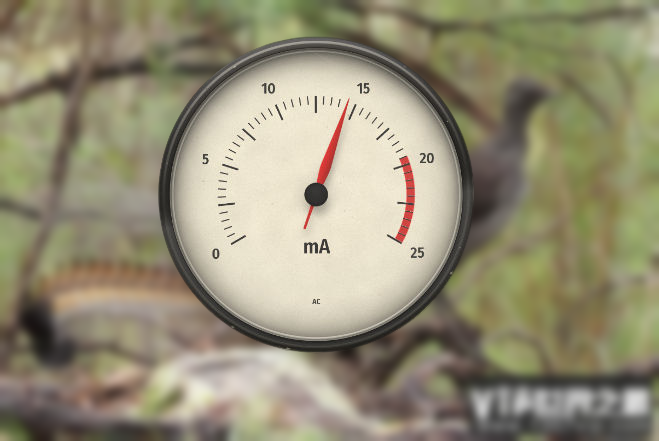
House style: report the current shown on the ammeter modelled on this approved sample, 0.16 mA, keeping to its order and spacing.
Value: 14.5 mA
